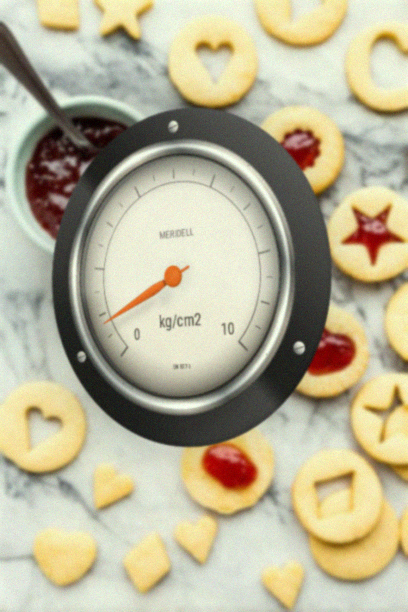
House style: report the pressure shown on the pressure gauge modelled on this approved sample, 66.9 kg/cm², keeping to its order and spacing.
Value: 0.75 kg/cm²
